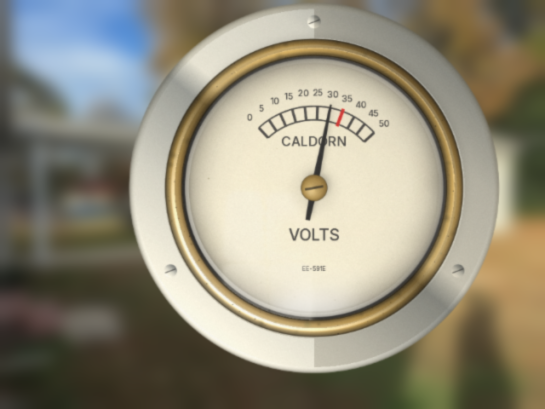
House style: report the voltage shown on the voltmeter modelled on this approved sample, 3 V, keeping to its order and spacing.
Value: 30 V
